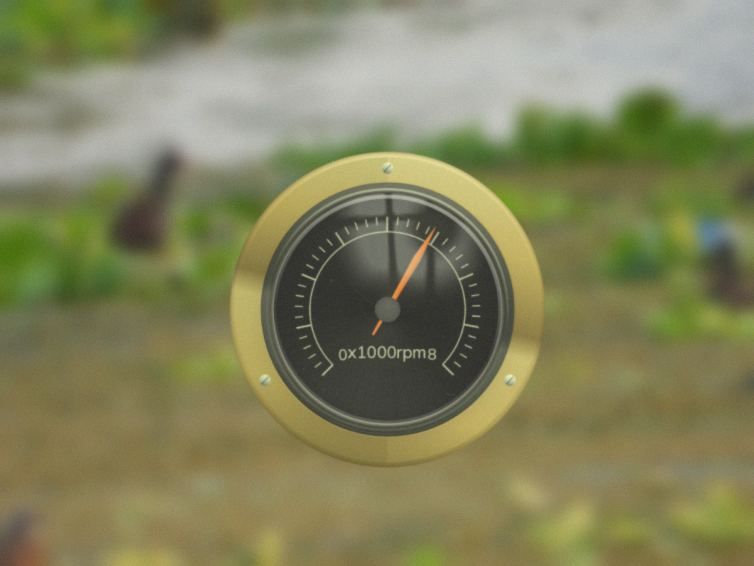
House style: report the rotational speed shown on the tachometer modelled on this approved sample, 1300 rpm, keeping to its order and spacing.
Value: 4900 rpm
